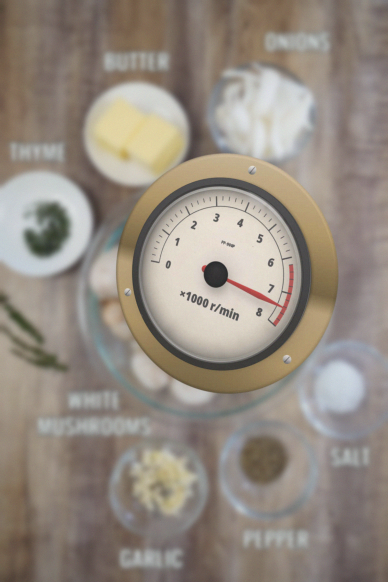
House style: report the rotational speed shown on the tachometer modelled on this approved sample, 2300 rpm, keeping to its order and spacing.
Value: 7400 rpm
